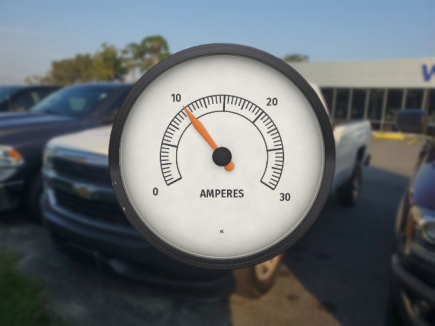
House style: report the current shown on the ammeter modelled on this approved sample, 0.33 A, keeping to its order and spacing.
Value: 10 A
